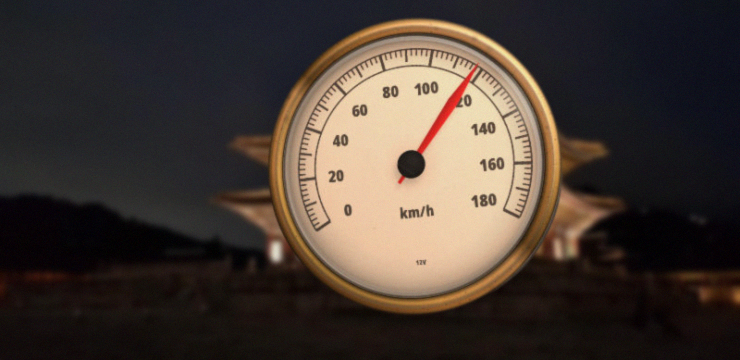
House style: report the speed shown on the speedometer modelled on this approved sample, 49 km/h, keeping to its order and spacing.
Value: 118 km/h
